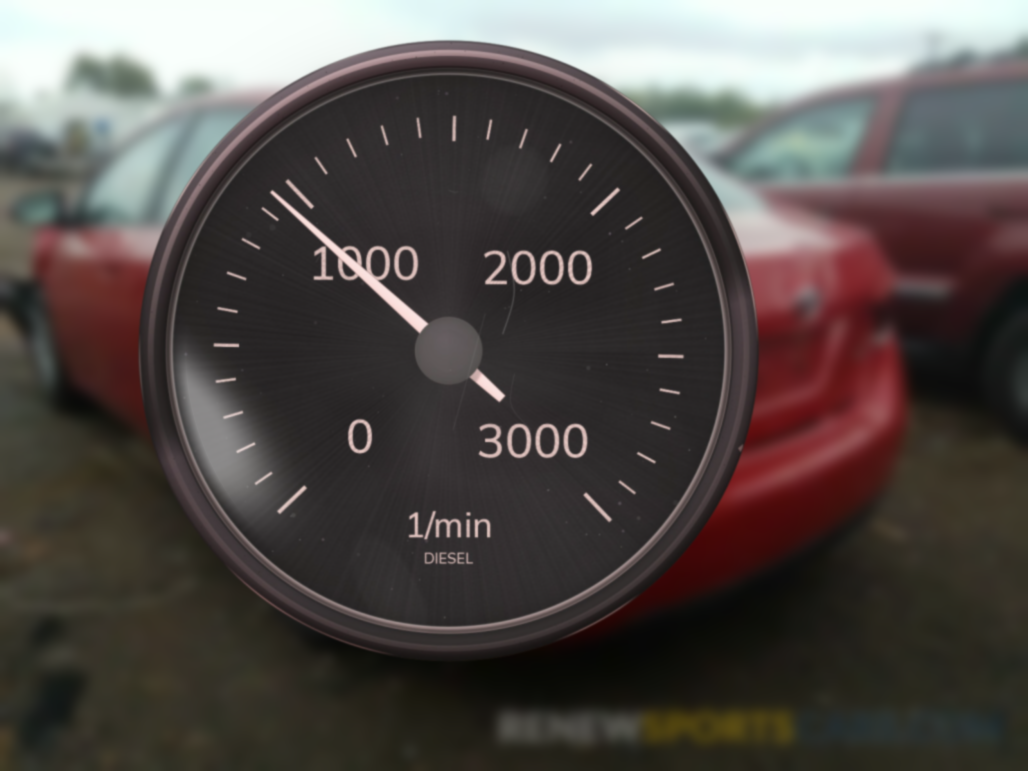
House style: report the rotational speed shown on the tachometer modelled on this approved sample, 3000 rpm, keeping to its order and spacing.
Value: 950 rpm
